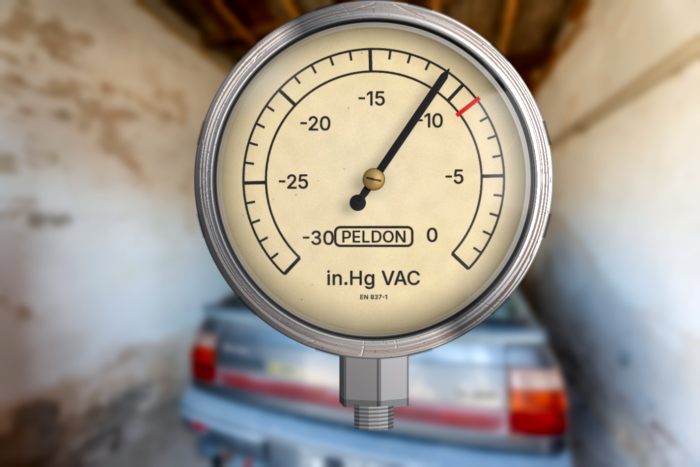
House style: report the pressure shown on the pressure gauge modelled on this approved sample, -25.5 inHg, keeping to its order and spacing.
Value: -11 inHg
